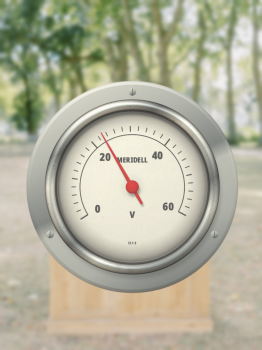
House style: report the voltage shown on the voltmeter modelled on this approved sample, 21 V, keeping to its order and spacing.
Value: 23 V
